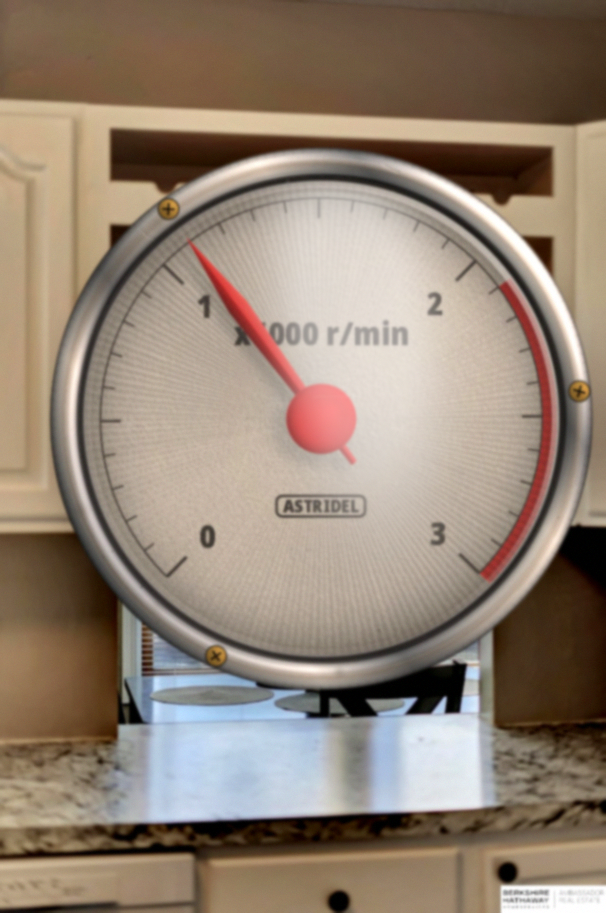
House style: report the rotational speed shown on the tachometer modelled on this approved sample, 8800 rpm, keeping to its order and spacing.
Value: 1100 rpm
